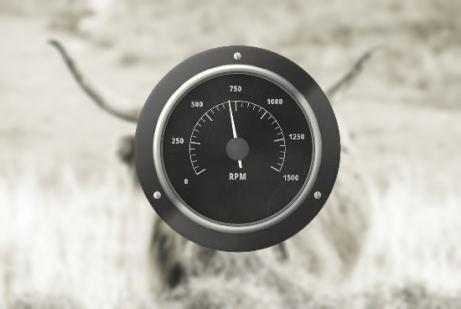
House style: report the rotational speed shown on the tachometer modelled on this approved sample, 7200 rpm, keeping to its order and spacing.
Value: 700 rpm
